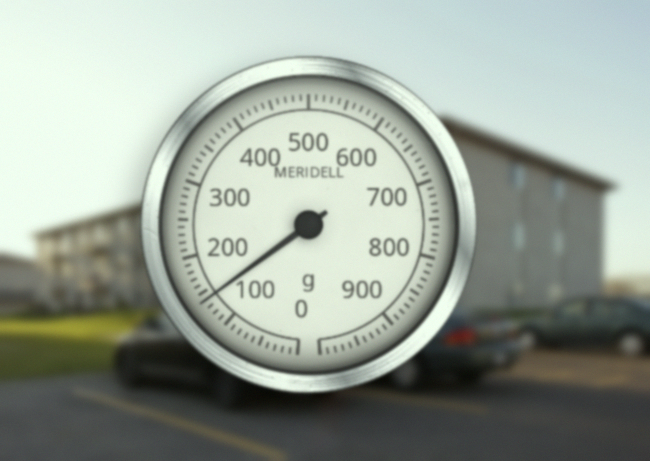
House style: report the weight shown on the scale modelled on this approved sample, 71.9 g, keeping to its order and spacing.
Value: 140 g
